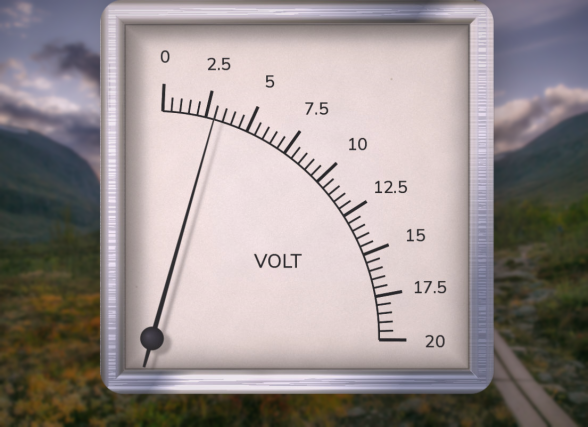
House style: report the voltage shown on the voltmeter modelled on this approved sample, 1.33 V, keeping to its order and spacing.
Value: 3 V
